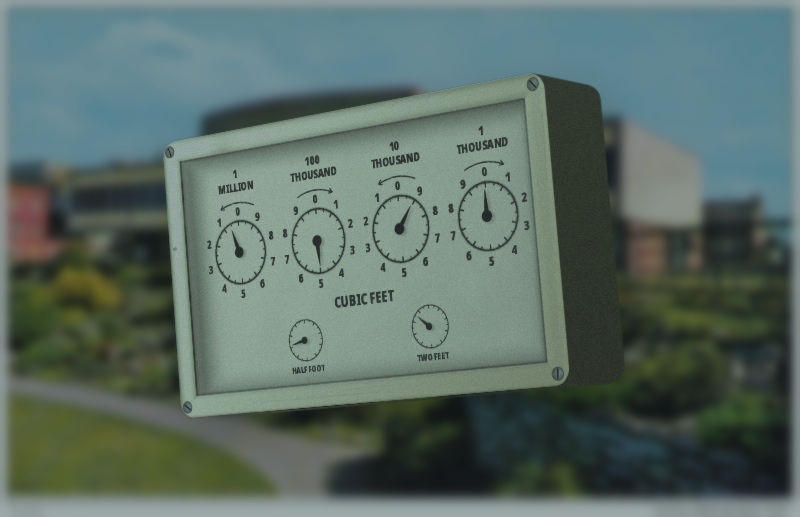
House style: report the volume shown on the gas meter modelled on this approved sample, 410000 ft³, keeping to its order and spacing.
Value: 49000 ft³
